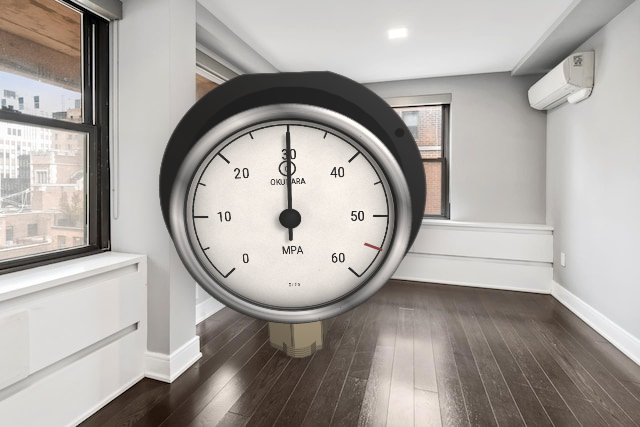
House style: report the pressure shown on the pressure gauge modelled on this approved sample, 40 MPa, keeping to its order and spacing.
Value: 30 MPa
